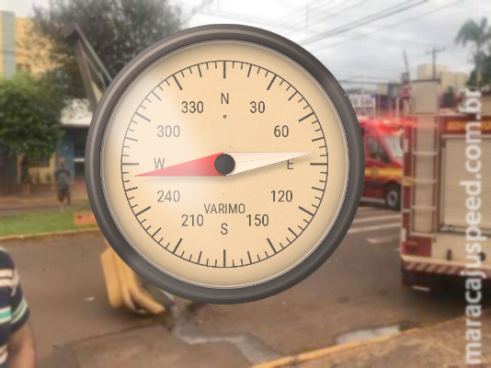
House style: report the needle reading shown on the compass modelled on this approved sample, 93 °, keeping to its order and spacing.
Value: 262.5 °
